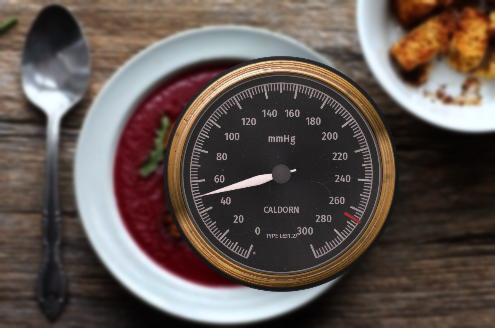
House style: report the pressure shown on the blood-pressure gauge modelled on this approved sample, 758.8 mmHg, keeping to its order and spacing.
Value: 50 mmHg
